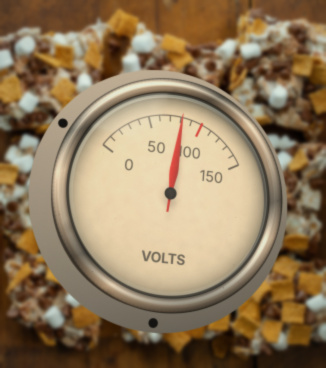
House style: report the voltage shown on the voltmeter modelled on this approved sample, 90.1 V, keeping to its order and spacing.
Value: 80 V
